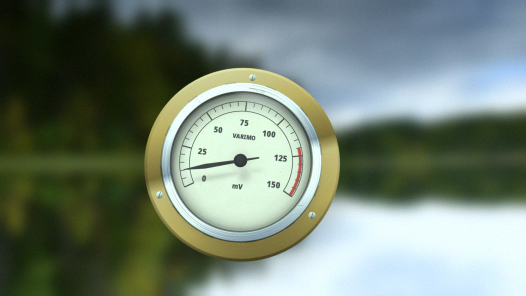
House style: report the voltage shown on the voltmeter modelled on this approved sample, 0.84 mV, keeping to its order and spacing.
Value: 10 mV
